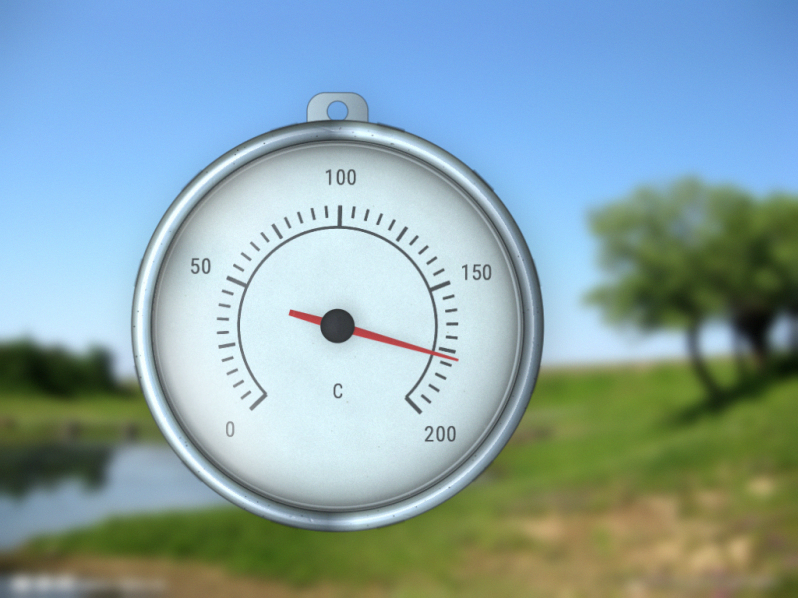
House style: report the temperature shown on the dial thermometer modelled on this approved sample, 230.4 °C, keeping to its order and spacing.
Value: 177.5 °C
